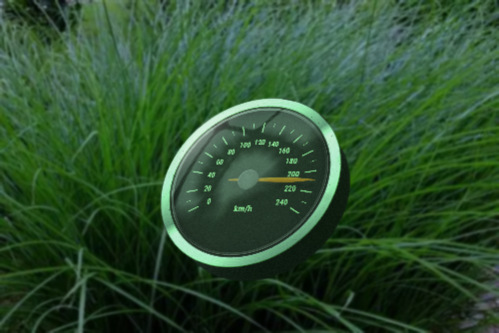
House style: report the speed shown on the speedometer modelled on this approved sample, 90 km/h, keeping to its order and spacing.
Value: 210 km/h
